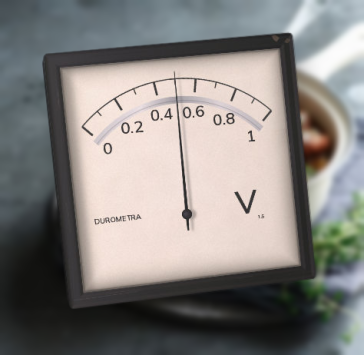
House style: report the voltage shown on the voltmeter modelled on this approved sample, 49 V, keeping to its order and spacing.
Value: 0.5 V
